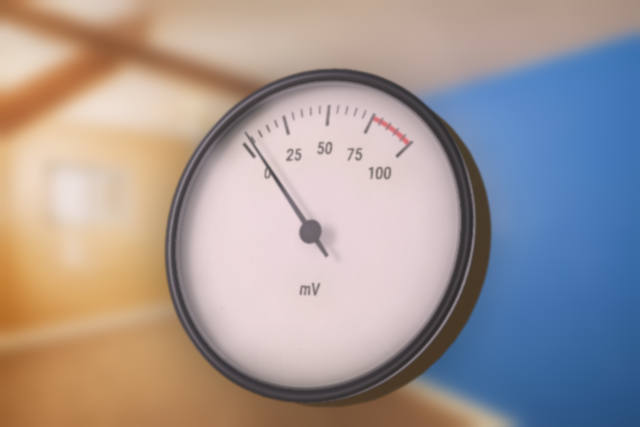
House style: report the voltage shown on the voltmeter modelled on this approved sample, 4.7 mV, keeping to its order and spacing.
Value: 5 mV
